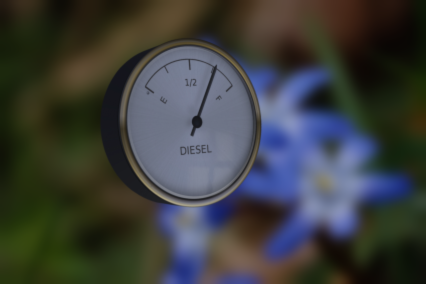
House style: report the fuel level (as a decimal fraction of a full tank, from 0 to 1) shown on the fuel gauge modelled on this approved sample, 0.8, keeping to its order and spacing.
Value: 0.75
